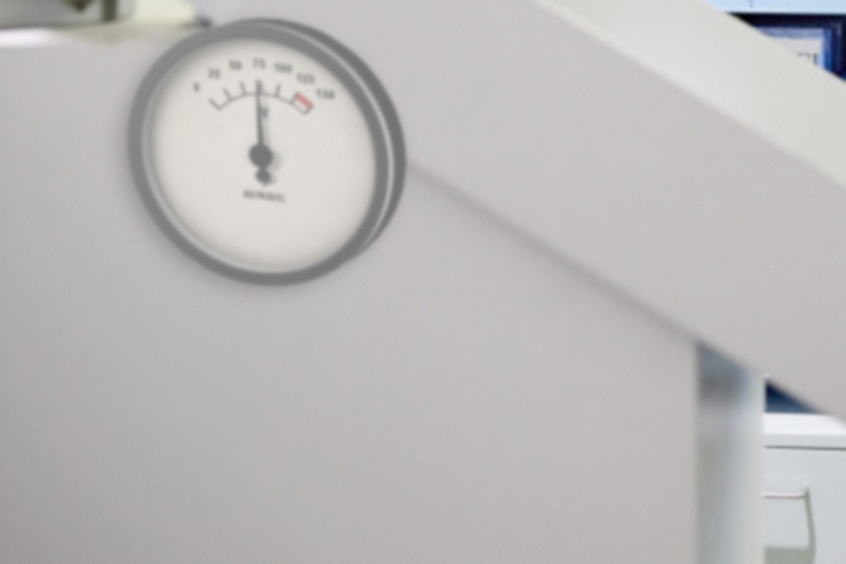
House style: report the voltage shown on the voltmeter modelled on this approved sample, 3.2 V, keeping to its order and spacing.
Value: 75 V
